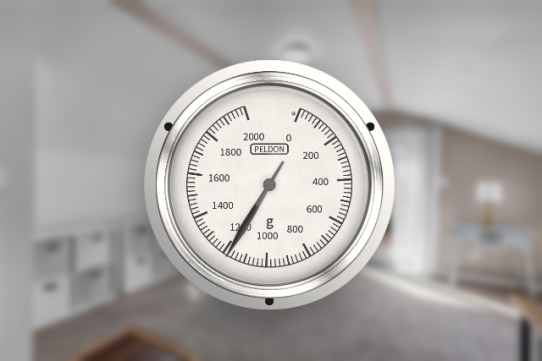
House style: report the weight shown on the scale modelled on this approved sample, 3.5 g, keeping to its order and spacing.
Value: 1180 g
